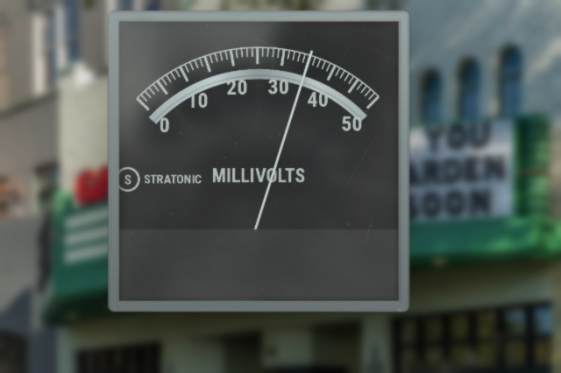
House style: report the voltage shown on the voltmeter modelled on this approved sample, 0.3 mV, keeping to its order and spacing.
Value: 35 mV
